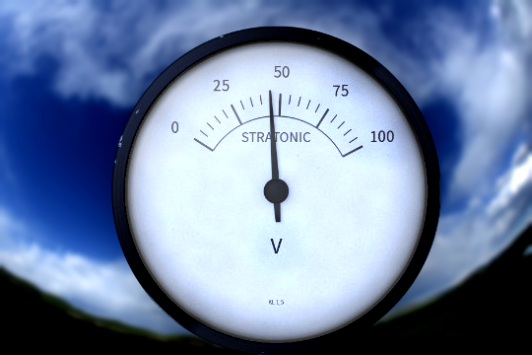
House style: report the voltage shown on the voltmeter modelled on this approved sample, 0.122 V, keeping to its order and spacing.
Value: 45 V
